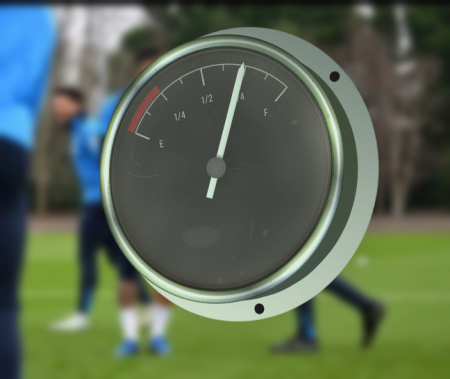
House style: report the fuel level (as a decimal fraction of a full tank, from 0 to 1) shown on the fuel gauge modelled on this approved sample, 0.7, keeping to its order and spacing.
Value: 0.75
